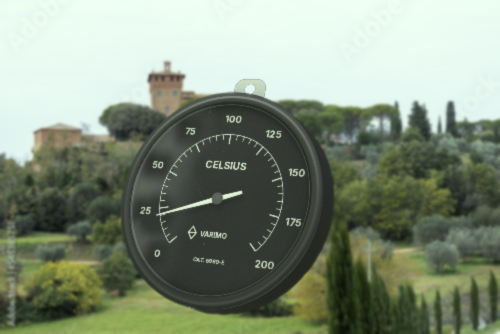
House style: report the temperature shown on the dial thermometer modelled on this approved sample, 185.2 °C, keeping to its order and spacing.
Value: 20 °C
